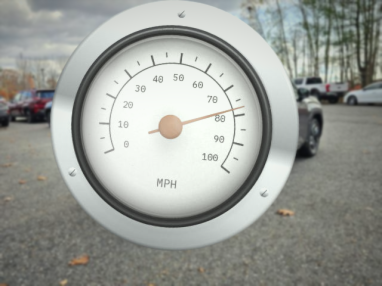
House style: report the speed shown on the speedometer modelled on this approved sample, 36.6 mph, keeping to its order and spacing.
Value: 77.5 mph
